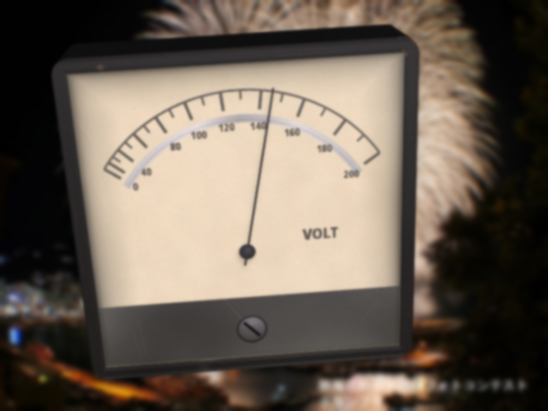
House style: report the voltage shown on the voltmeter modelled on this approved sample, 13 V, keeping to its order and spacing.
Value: 145 V
